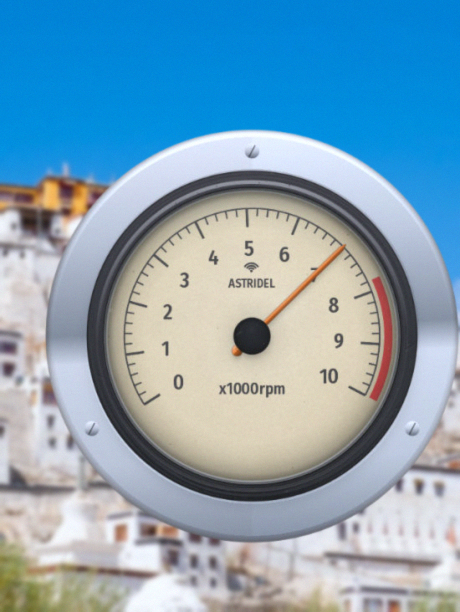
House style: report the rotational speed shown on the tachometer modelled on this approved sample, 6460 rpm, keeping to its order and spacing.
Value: 7000 rpm
